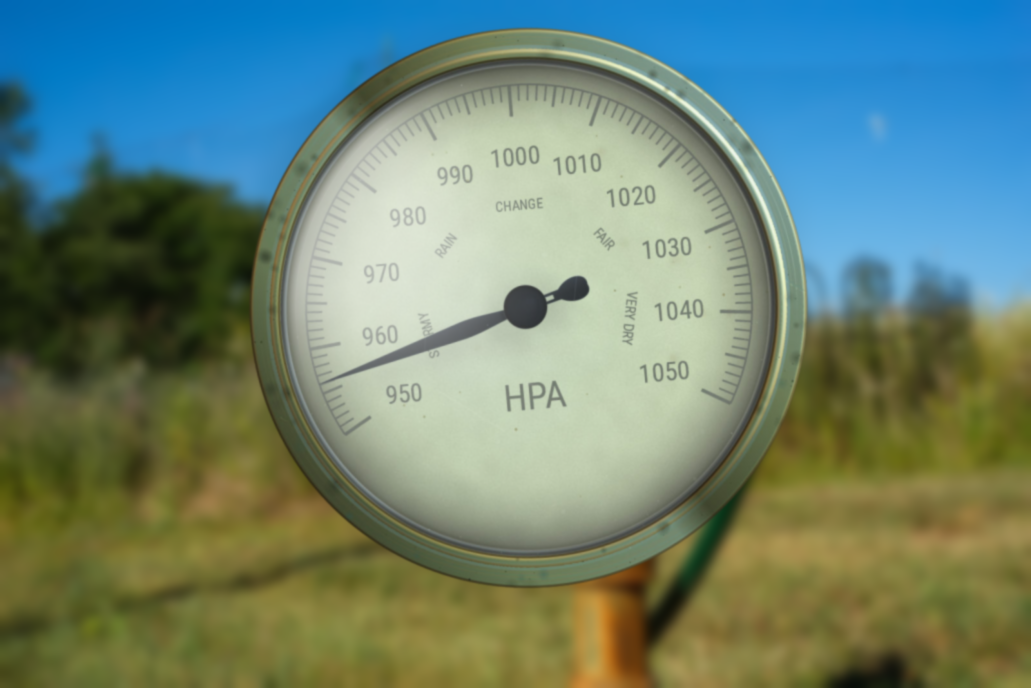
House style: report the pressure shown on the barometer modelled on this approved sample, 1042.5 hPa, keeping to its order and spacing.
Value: 956 hPa
